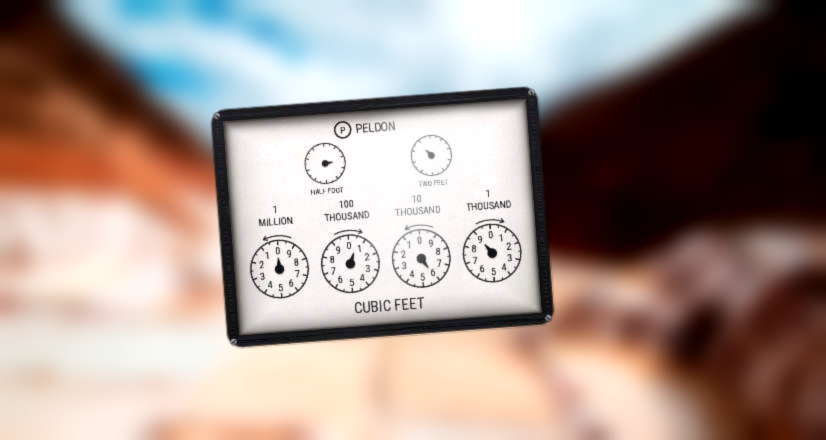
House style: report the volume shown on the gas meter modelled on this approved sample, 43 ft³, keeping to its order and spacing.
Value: 5900 ft³
